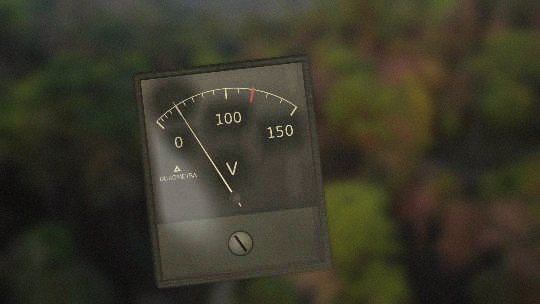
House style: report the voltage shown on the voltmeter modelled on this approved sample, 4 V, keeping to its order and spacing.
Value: 50 V
